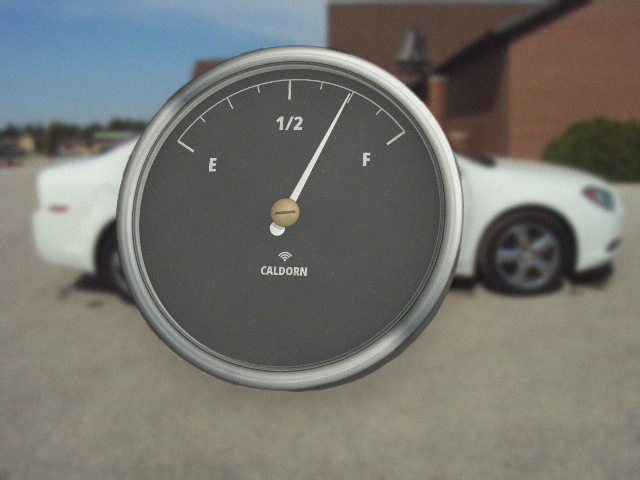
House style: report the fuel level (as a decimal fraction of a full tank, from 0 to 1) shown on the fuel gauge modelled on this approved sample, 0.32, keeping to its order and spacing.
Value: 0.75
